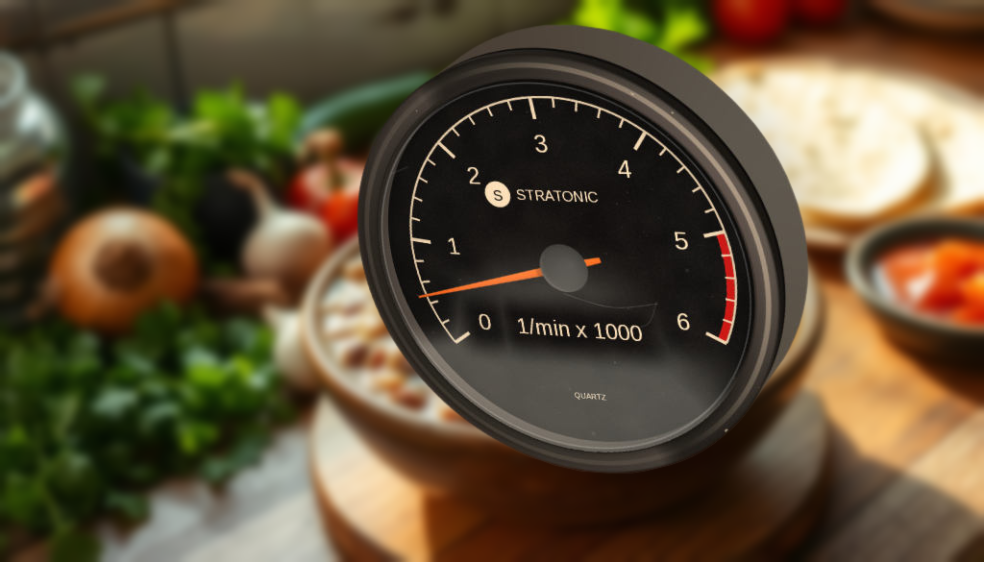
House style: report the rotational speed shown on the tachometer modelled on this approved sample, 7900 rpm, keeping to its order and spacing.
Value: 500 rpm
